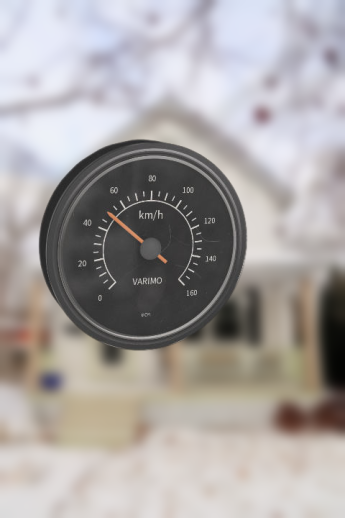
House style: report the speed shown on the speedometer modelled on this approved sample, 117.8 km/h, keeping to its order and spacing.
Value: 50 km/h
